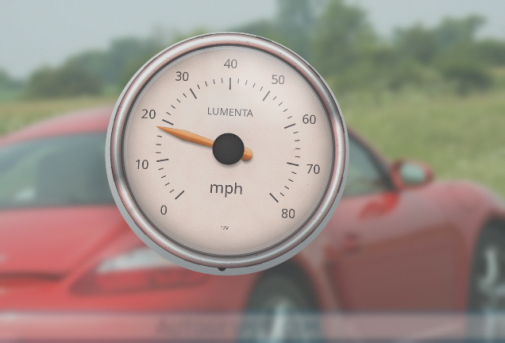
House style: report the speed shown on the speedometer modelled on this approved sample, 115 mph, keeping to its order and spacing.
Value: 18 mph
